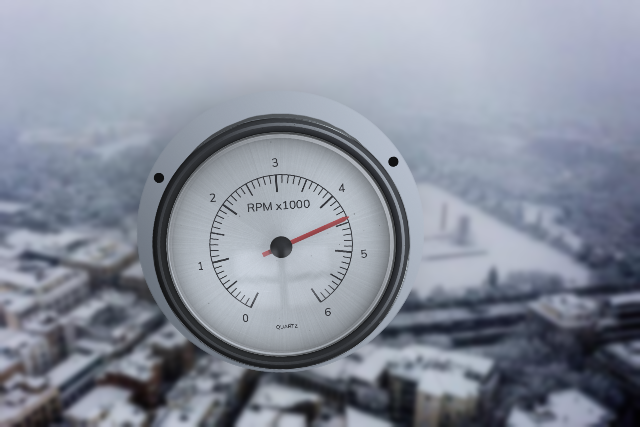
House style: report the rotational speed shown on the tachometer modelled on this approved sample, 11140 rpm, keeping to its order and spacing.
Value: 4400 rpm
